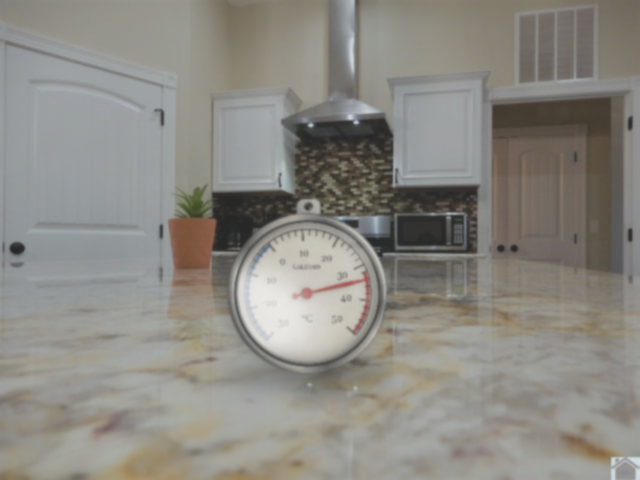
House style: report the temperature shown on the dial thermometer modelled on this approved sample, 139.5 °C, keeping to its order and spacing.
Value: 34 °C
